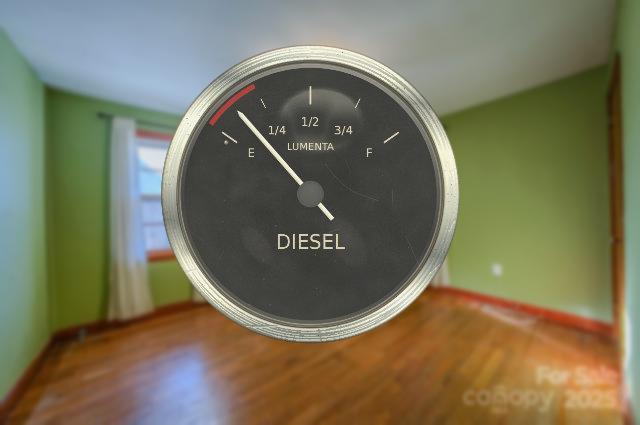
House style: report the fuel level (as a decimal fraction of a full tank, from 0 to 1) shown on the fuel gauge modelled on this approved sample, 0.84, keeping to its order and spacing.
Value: 0.125
